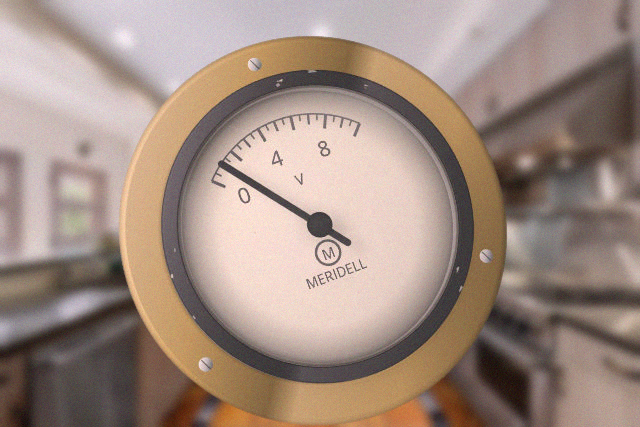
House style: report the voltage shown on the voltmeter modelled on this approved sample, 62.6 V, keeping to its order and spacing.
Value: 1 V
